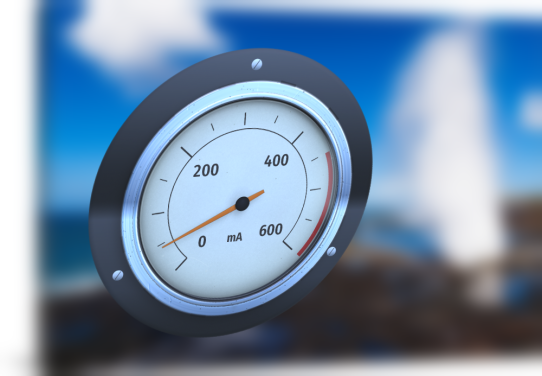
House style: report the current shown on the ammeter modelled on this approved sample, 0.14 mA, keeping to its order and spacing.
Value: 50 mA
